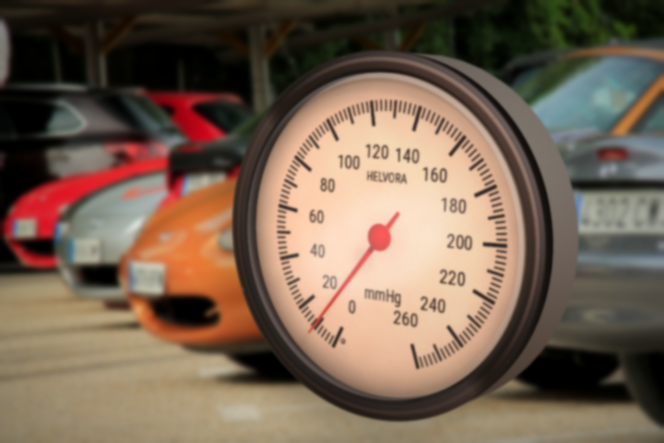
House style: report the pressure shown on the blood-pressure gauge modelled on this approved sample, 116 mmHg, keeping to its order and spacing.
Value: 10 mmHg
